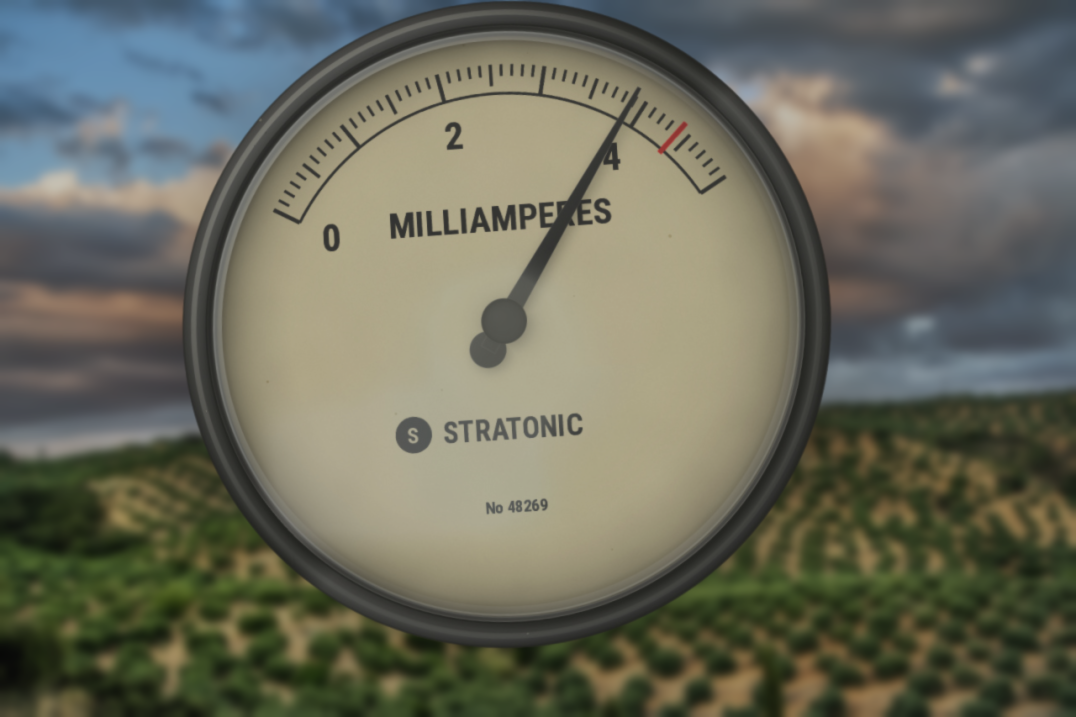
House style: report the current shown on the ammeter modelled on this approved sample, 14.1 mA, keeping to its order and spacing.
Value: 3.9 mA
